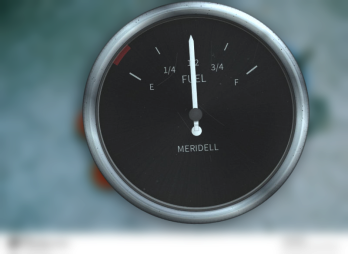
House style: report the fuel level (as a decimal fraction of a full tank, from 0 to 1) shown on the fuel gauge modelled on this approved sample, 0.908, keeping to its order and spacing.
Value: 0.5
